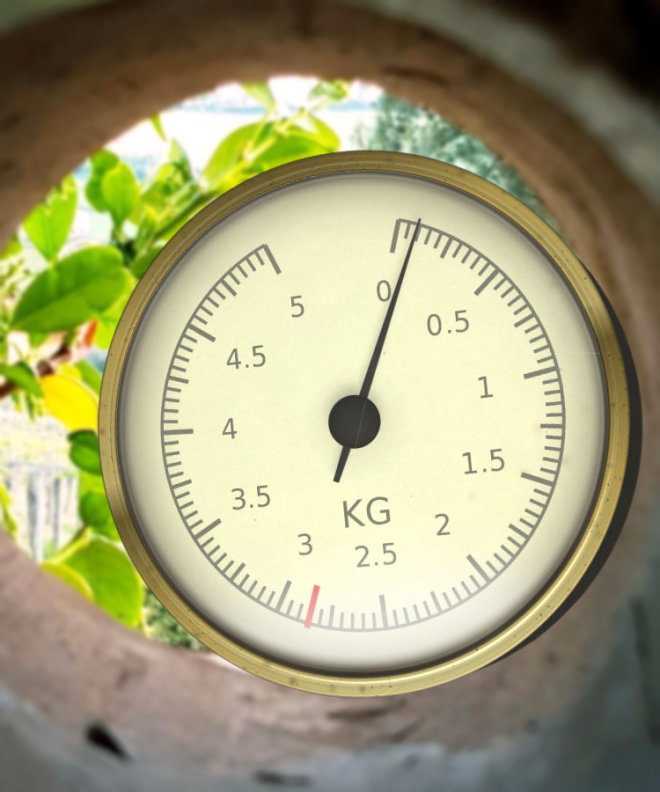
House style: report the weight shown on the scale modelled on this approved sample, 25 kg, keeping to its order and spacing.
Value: 0.1 kg
